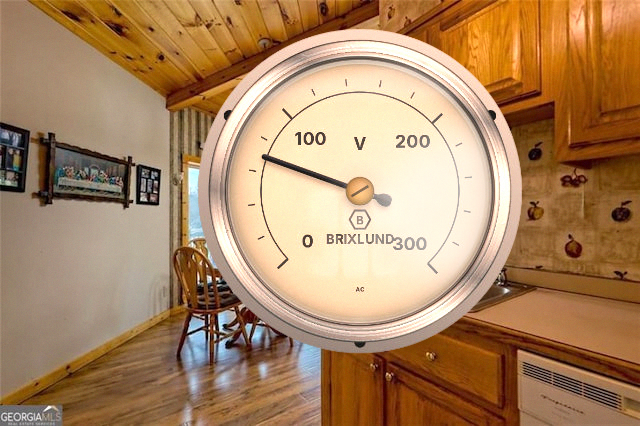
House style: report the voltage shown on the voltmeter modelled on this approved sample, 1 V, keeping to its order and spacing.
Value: 70 V
